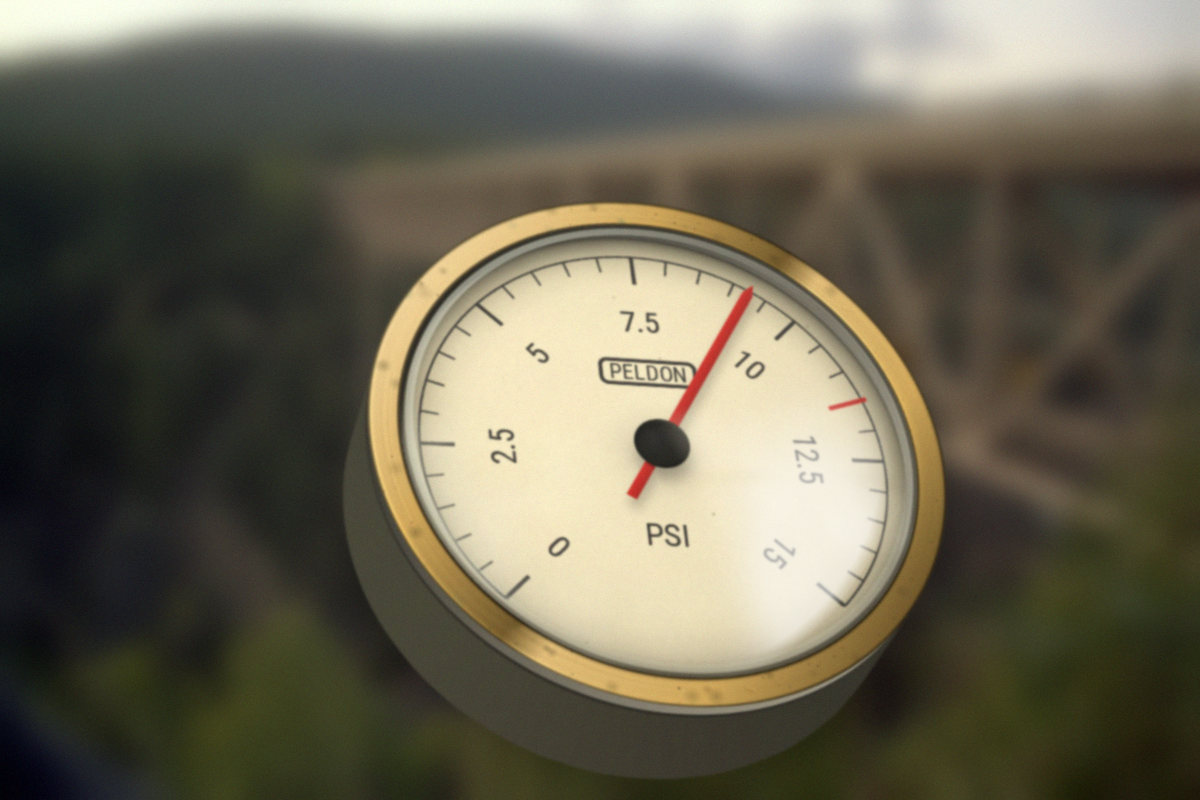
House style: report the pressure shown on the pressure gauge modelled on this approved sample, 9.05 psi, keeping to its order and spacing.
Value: 9.25 psi
